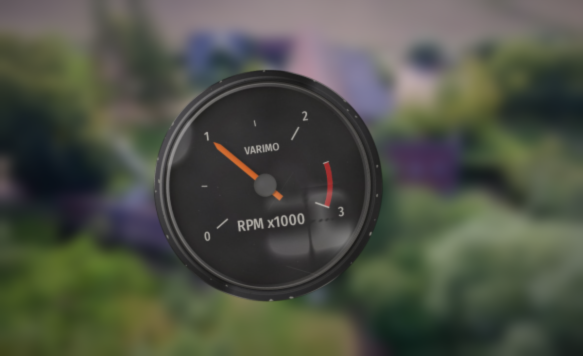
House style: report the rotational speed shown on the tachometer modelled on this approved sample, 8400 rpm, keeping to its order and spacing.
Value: 1000 rpm
